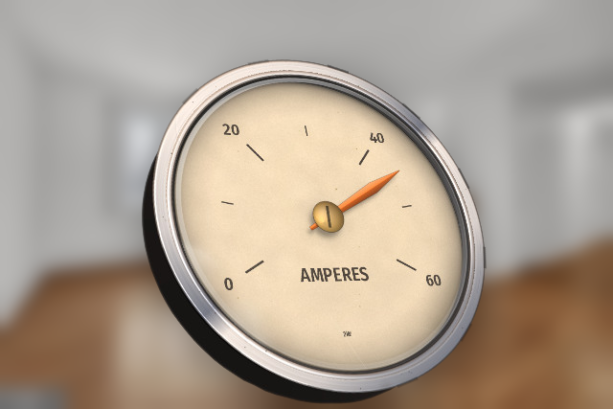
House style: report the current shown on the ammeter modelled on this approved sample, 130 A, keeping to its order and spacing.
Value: 45 A
